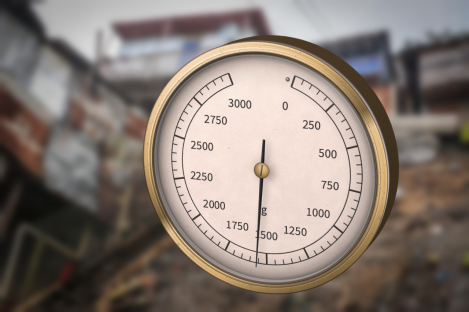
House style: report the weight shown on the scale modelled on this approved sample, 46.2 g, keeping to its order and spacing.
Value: 1550 g
